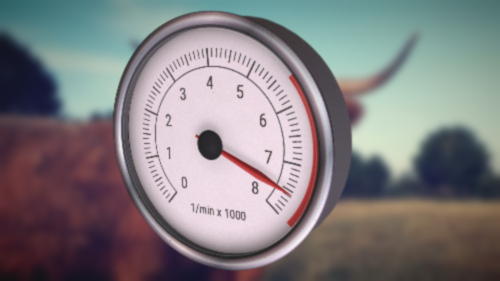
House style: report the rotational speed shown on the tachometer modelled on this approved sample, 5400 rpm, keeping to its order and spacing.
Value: 7500 rpm
